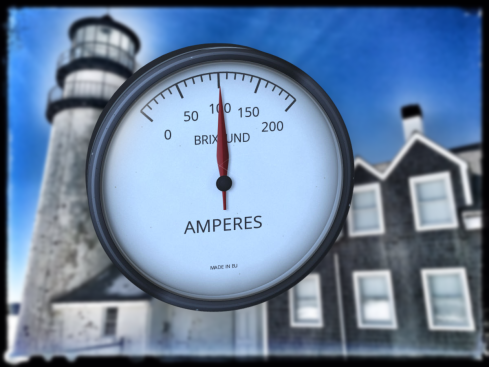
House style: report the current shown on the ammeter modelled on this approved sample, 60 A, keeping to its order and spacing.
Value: 100 A
